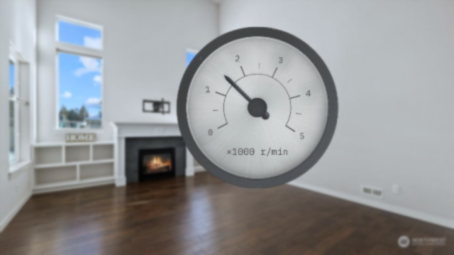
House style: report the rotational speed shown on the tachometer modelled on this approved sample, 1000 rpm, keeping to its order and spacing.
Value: 1500 rpm
